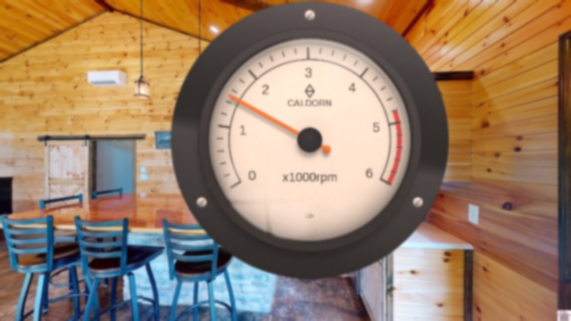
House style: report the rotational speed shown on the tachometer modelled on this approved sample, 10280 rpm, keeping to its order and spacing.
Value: 1500 rpm
